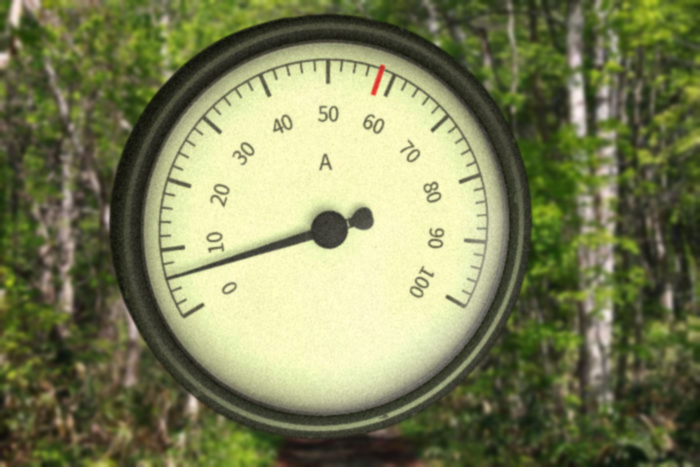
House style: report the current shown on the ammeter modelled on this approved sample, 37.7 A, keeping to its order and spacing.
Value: 6 A
